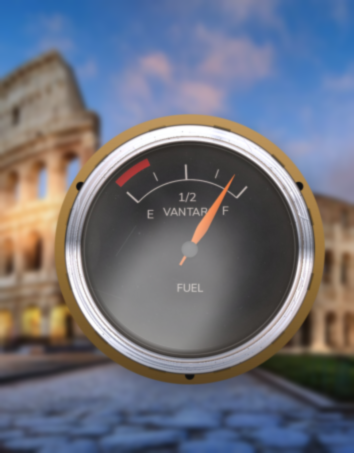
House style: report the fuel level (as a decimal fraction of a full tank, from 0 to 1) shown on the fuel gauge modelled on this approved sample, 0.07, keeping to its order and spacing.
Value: 0.875
